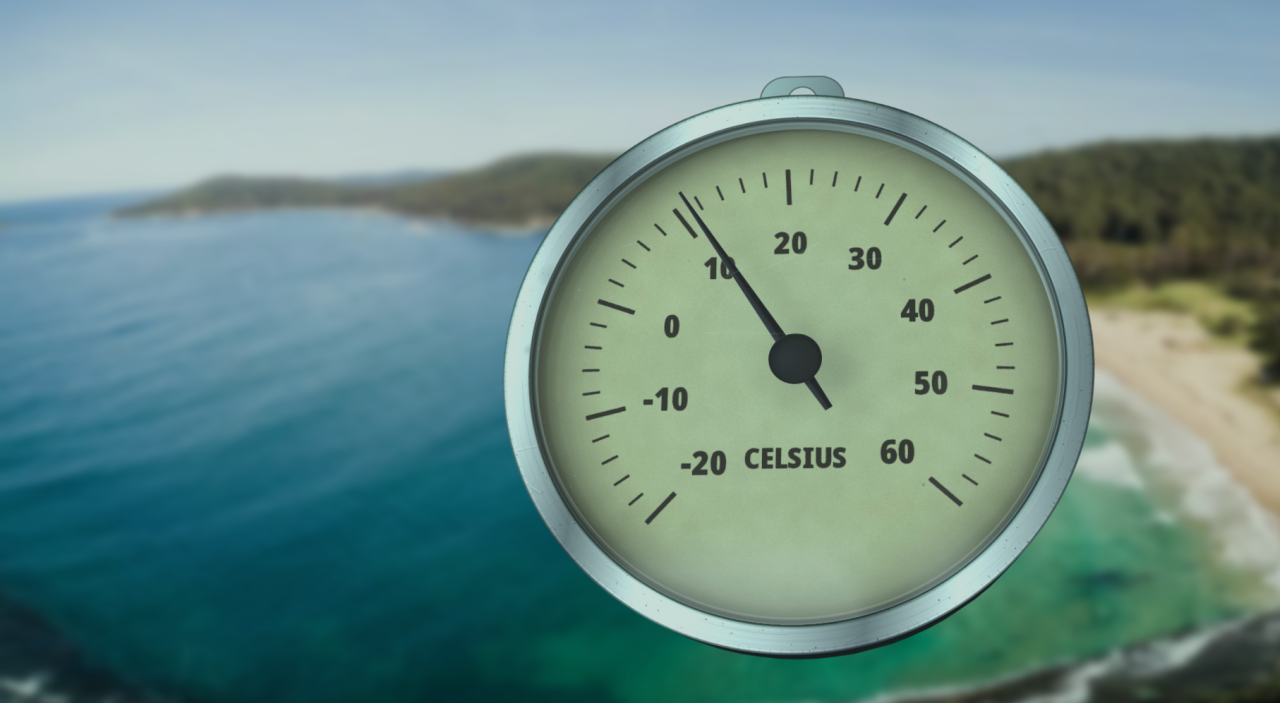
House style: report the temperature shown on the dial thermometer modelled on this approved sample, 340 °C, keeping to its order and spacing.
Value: 11 °C
